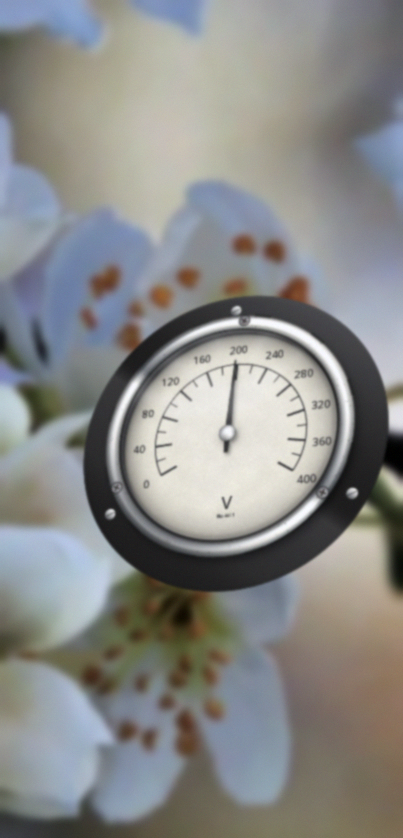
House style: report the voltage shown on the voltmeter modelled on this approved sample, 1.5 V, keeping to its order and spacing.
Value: 200 V
